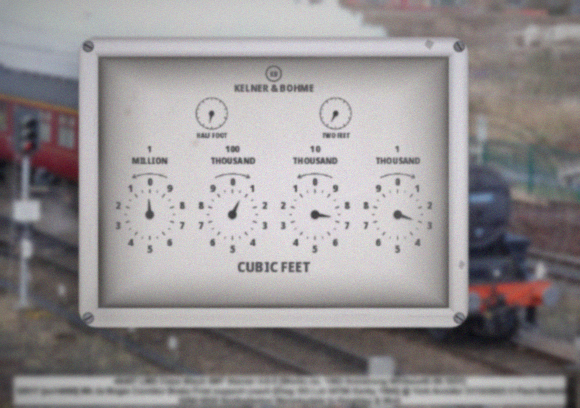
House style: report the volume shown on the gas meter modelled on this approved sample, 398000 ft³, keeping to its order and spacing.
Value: 7300 ft³
